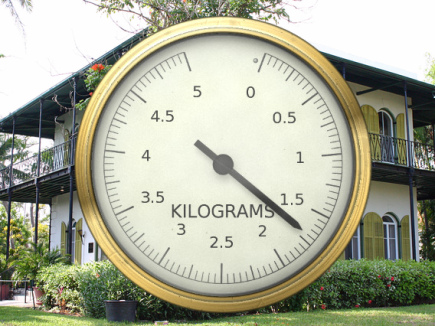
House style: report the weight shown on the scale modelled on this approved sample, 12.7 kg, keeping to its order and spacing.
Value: 1.7 kg
